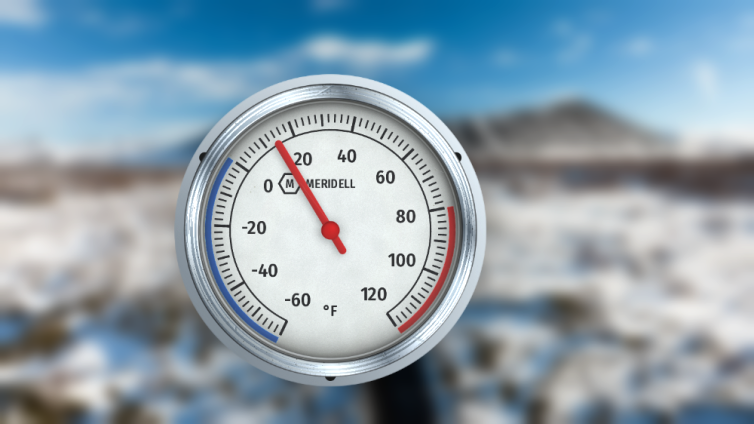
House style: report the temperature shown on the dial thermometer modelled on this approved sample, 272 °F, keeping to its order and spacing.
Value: 14 °F
